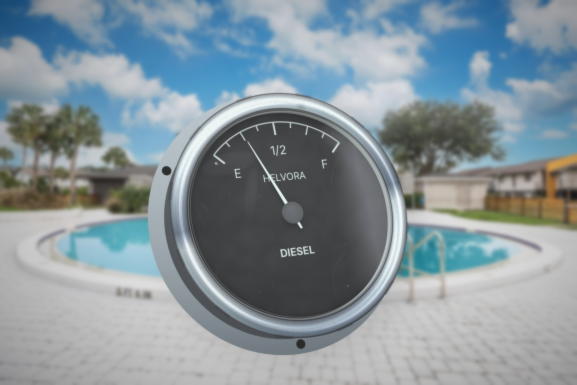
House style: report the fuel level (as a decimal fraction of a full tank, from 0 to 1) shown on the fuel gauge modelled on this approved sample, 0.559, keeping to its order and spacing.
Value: 0.25
